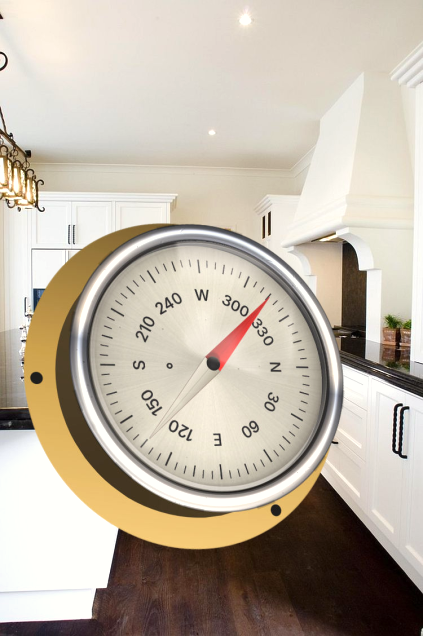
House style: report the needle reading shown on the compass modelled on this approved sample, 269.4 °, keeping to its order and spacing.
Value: 315 °
